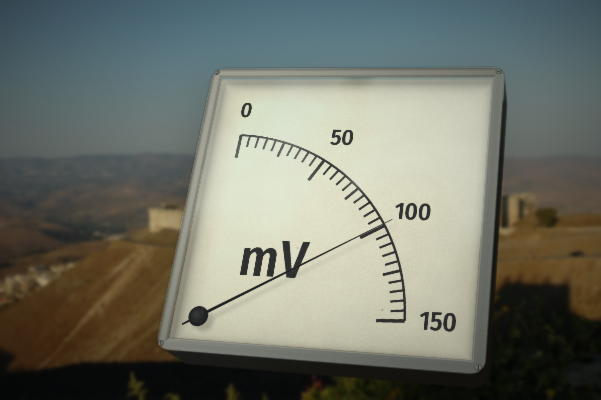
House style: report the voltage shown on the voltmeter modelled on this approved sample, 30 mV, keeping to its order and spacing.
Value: 100 mV
